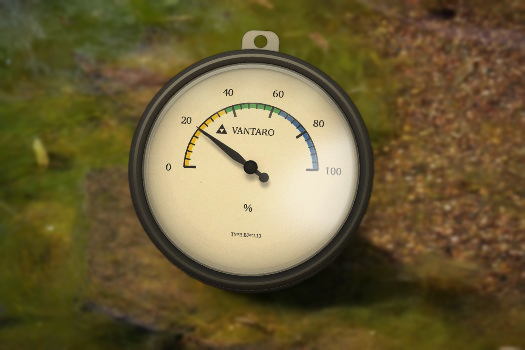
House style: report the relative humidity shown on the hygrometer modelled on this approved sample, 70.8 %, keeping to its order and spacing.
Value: 20 %
